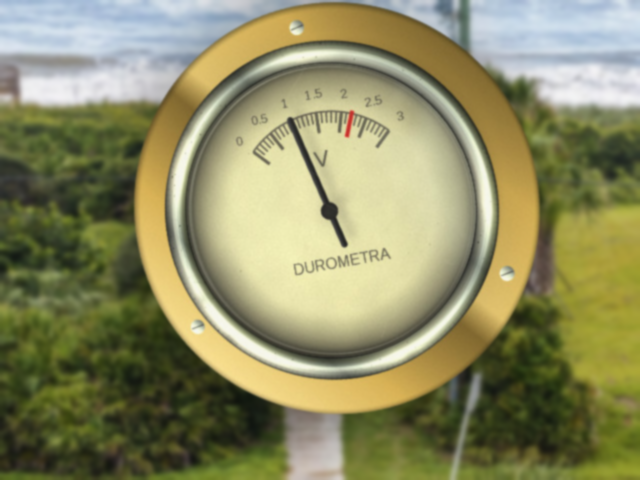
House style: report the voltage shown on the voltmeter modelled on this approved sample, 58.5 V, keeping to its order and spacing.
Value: 1 V
